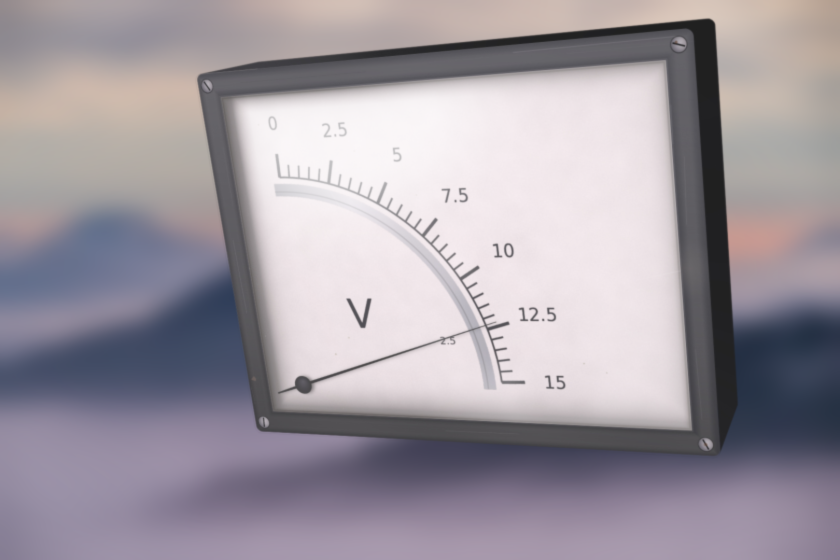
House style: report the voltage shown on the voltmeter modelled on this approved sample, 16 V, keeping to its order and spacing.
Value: 12.25 V
